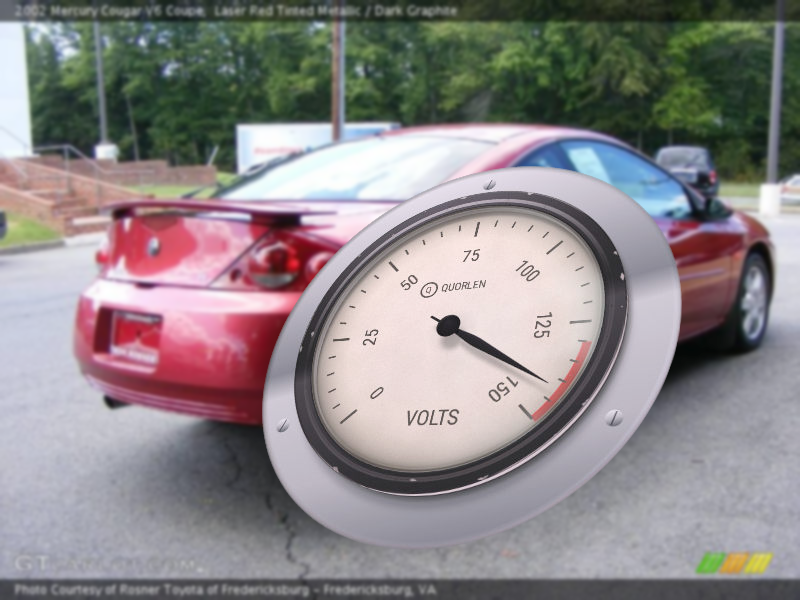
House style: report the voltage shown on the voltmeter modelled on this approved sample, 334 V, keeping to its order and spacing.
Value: 142.5 V
